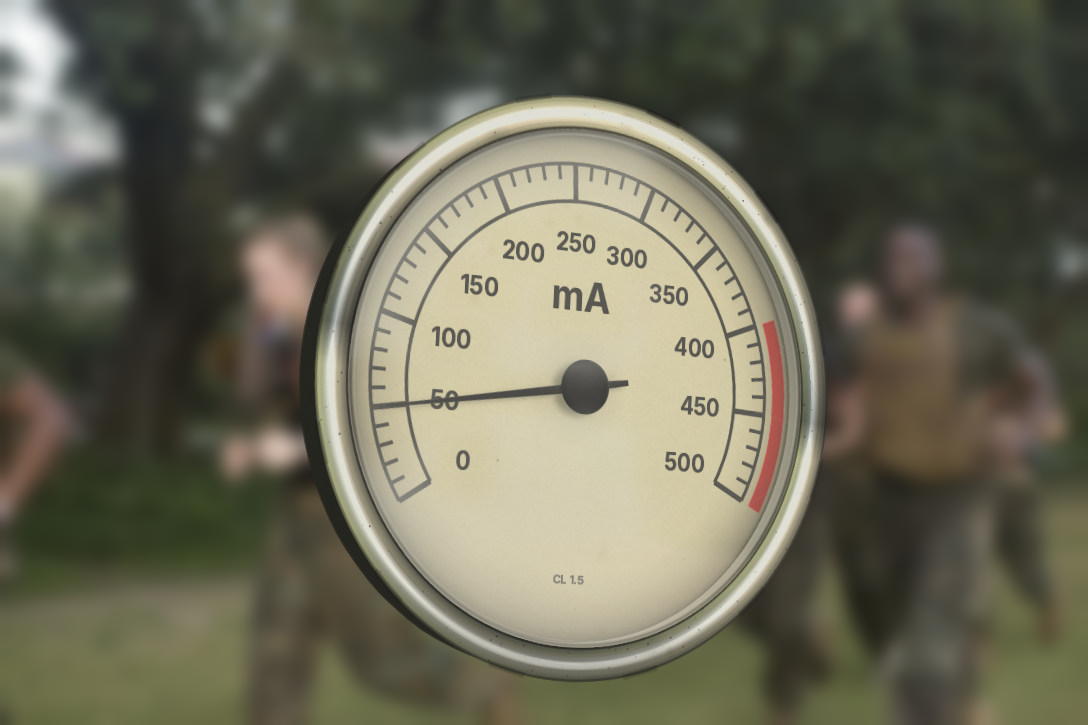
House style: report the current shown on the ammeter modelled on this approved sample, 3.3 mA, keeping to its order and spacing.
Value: 50 mA
